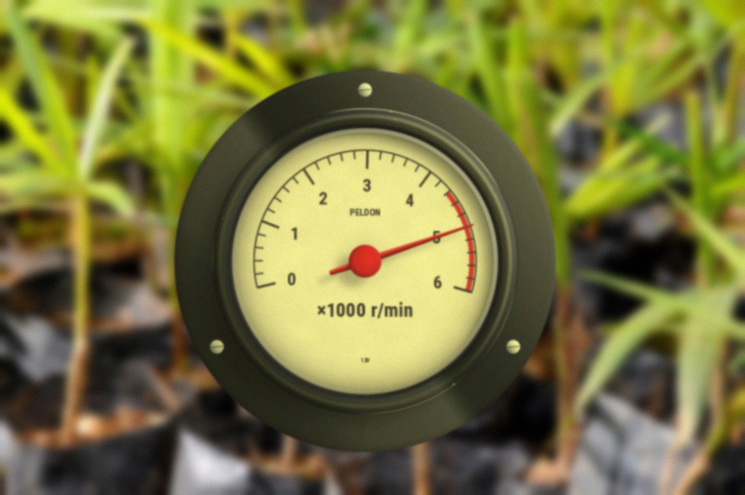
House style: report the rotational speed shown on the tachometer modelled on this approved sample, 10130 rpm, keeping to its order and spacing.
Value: 5000 rpm
